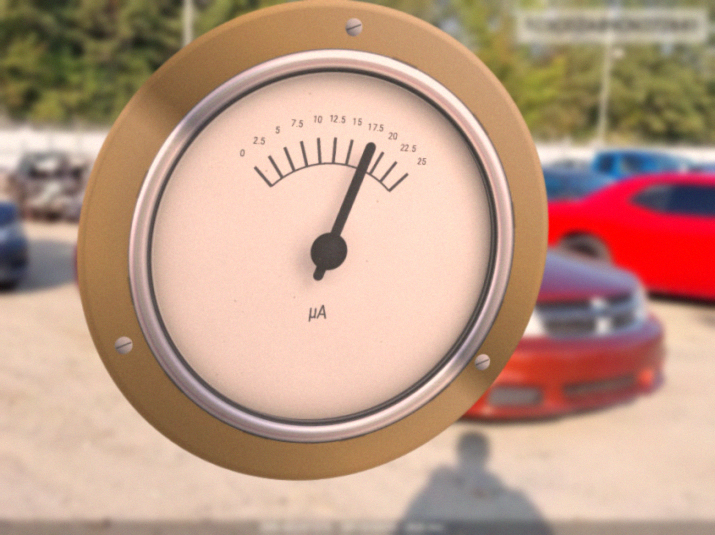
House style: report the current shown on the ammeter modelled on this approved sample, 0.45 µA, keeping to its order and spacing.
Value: 17.5 µA
